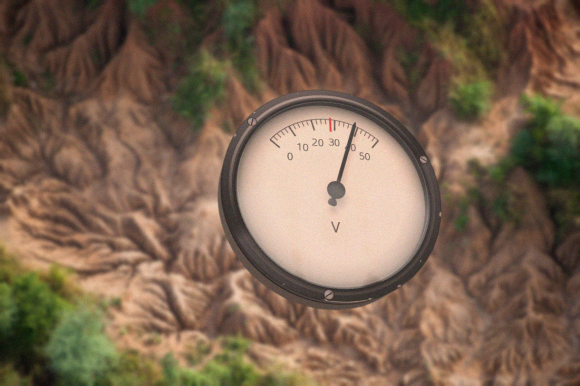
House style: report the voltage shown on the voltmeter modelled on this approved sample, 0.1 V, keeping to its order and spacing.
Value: 38 V
